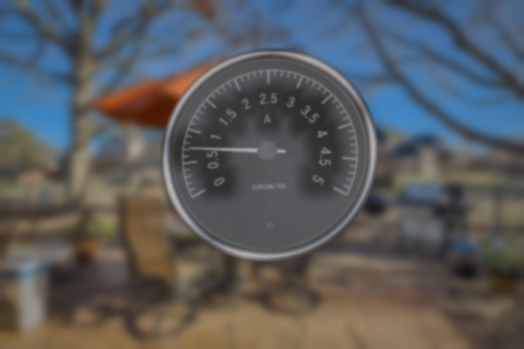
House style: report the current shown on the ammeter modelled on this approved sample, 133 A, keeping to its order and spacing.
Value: 0.7 A
